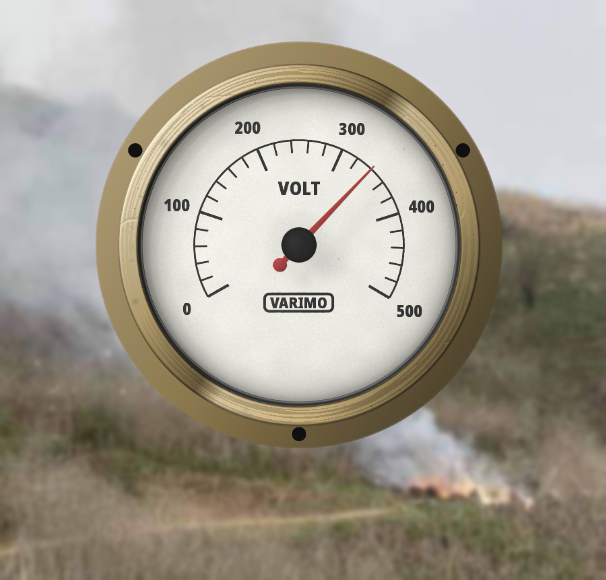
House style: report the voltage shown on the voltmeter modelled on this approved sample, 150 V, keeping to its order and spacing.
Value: 340 V
